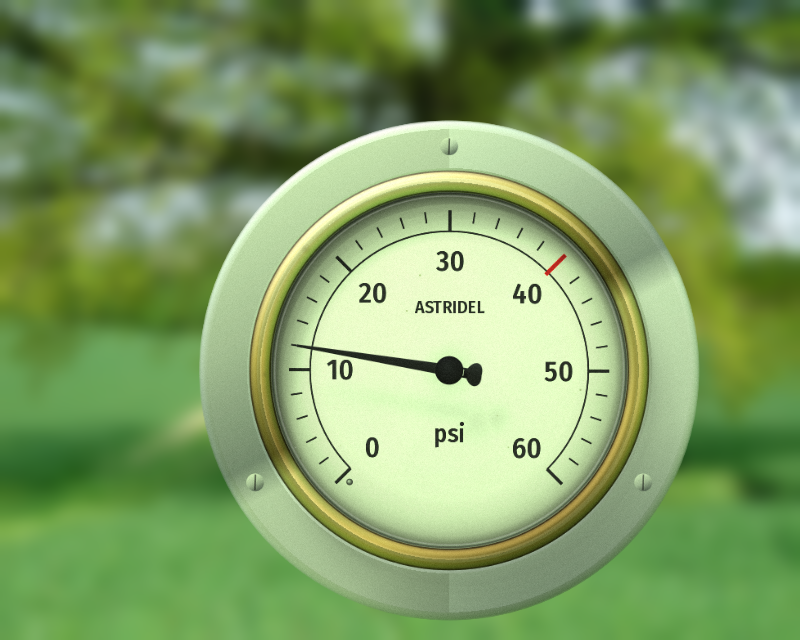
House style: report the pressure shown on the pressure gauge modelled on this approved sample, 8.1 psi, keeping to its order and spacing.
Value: 12 psi
